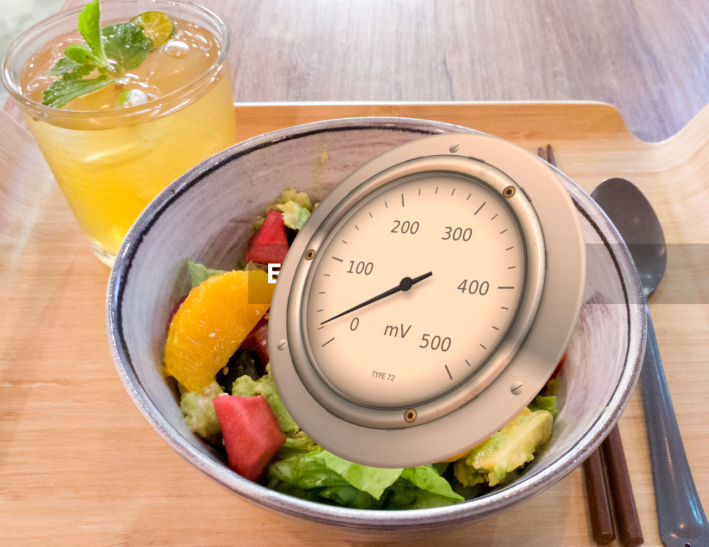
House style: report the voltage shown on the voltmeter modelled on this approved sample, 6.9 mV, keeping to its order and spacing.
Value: 20 mV
